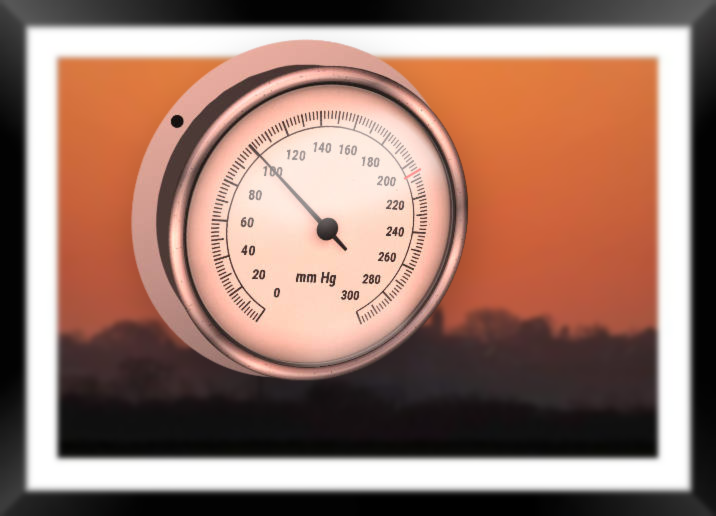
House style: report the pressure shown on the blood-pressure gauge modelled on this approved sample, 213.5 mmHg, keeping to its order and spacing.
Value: 100 mmHg
